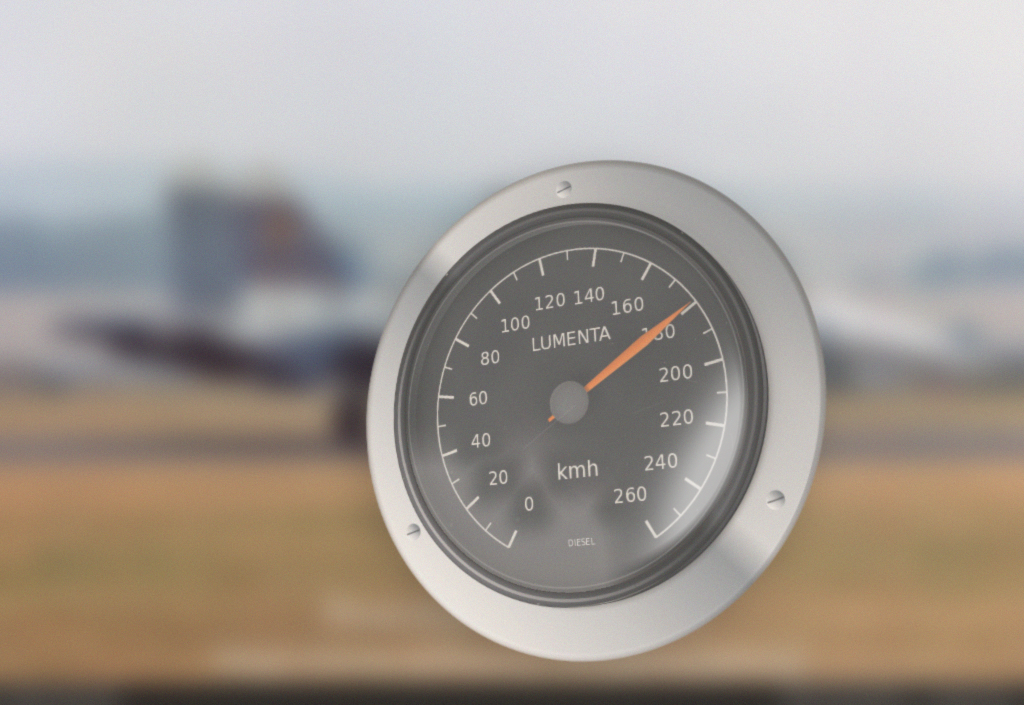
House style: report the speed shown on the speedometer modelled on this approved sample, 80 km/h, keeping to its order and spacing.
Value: 180 km/h
